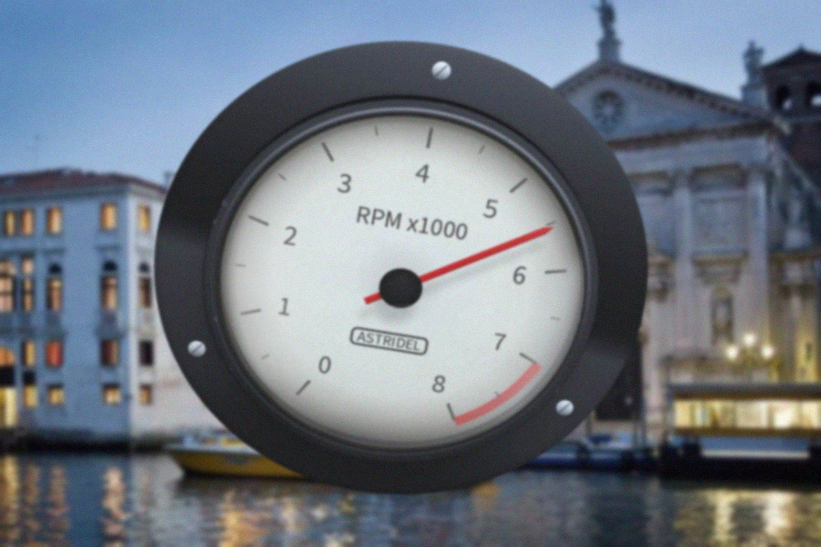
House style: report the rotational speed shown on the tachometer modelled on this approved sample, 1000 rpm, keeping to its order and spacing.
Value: 5500 rpm
